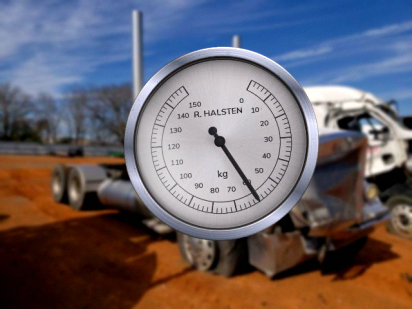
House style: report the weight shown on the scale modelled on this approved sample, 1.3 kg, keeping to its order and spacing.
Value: 60 kg
